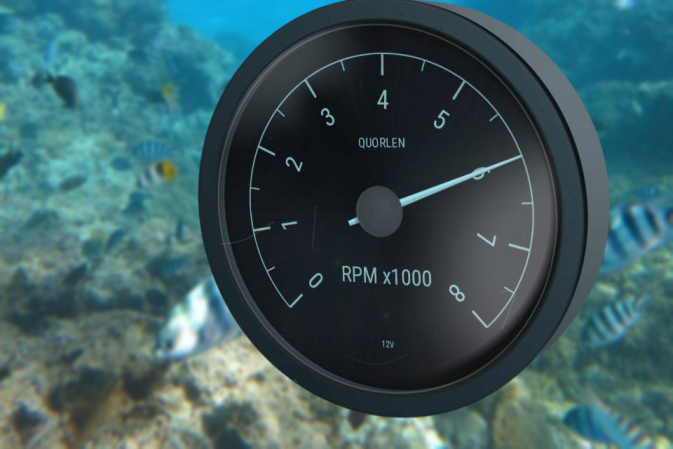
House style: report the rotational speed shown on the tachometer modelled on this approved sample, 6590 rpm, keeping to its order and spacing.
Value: 6000 rpm
